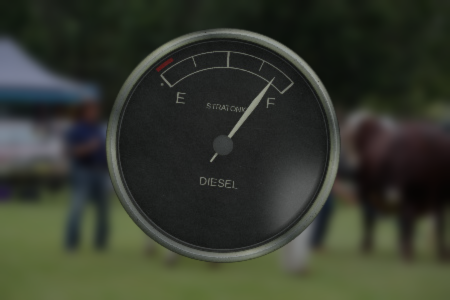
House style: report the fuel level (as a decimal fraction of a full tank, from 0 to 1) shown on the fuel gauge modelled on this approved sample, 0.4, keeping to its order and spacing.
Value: 0.875
